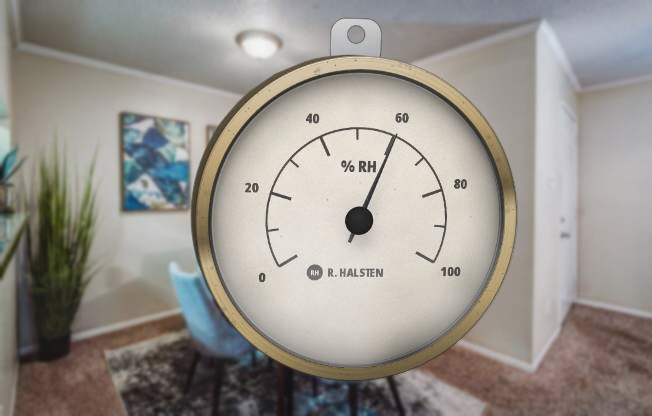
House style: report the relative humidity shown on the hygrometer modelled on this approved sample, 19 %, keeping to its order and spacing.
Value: 60 %
